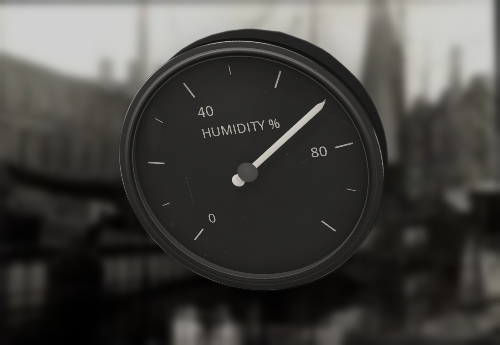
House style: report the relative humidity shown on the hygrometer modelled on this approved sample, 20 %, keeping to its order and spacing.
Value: 70 %
